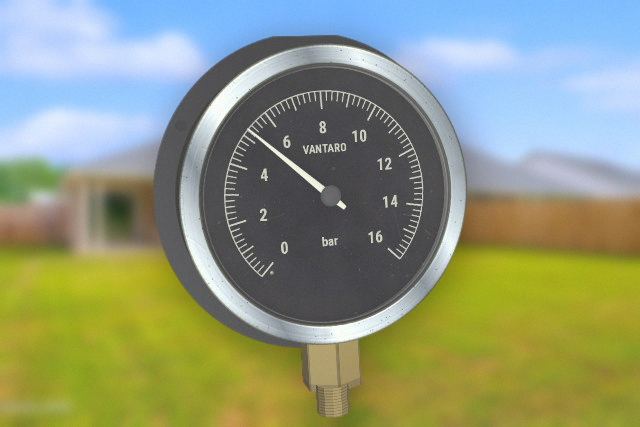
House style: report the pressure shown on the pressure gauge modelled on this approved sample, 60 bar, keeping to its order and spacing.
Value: 5.2 bar
